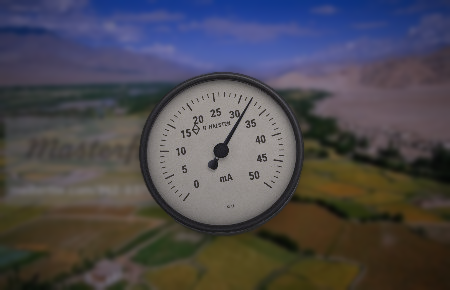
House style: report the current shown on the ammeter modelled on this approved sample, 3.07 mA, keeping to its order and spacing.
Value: 32 mA
